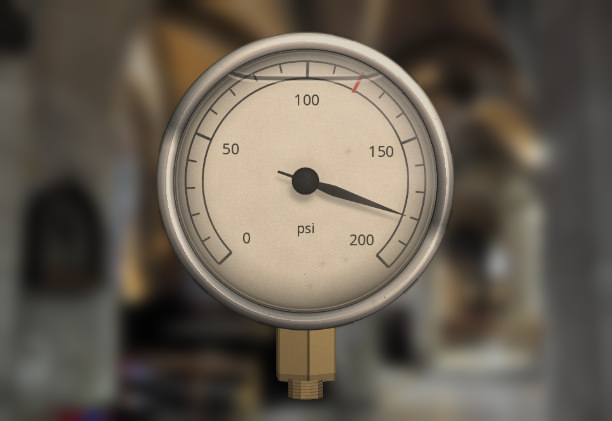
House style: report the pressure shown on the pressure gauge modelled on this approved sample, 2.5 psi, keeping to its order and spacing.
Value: 180 psi
